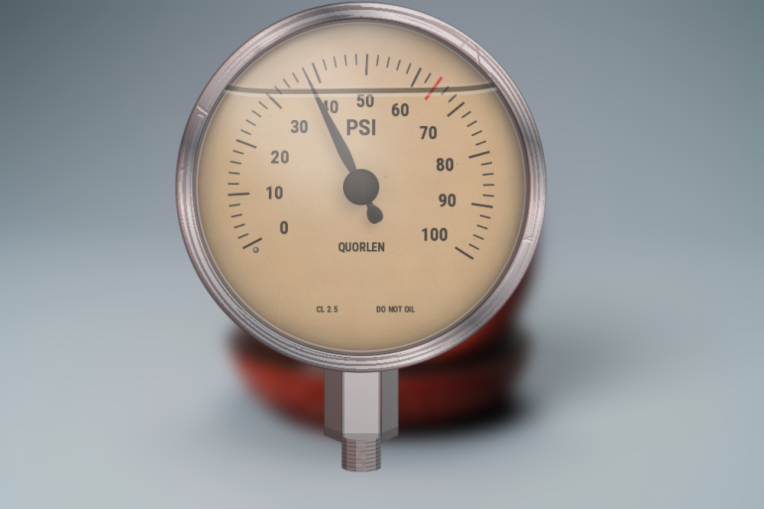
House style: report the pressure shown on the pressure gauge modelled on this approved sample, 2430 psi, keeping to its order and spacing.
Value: 38 psi
